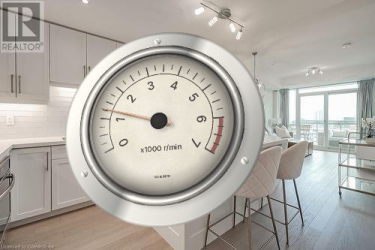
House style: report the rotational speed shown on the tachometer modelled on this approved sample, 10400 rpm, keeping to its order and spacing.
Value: 1250 rpm
